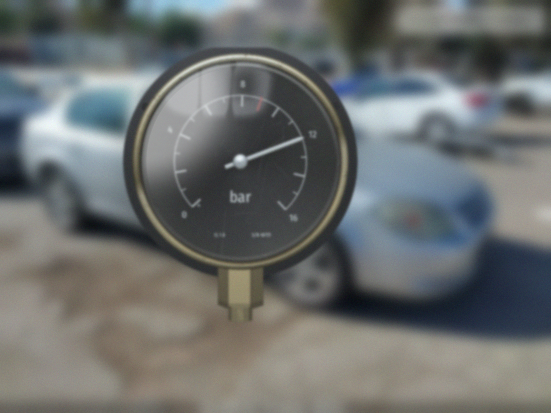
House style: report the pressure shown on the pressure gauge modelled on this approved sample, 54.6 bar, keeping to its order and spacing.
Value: 12 bar
